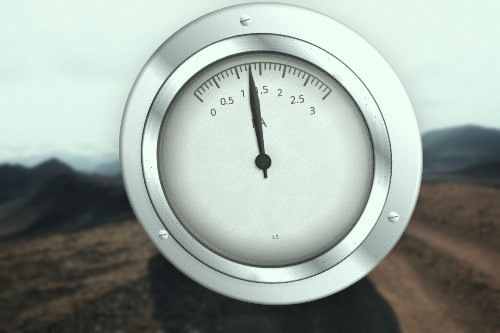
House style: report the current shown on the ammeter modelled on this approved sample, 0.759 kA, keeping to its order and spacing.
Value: 1.3 kA
